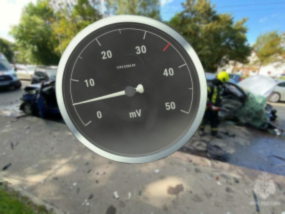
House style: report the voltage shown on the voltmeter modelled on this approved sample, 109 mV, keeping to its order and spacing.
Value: 5 mV
